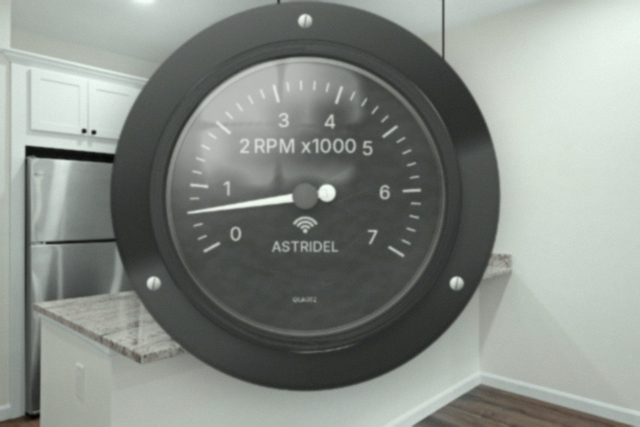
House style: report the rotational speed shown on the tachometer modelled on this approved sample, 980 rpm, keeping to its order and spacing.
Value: 600 rpm
